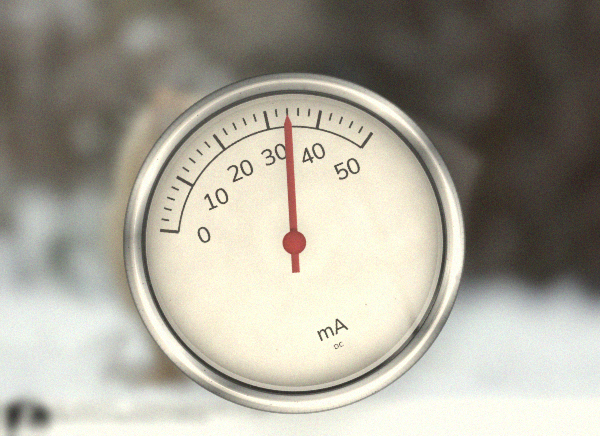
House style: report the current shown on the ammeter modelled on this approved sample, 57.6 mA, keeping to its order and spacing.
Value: 34 mA
